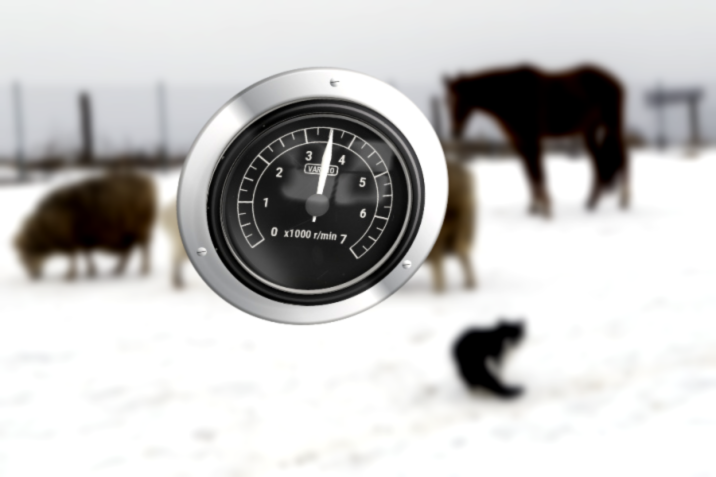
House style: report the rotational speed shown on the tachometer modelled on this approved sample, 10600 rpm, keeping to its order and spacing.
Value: 3500 rpm
